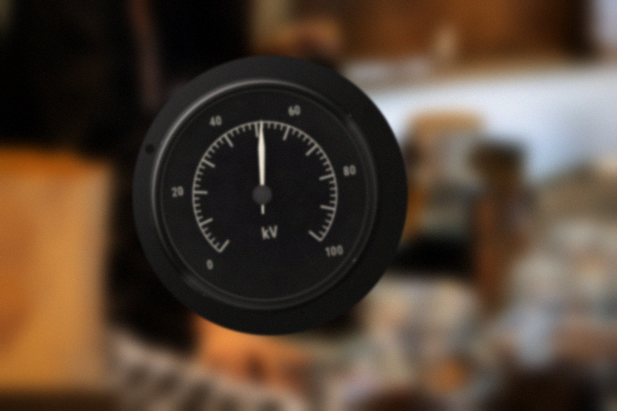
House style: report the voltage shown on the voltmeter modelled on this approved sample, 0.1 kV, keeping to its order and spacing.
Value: 52 kV
